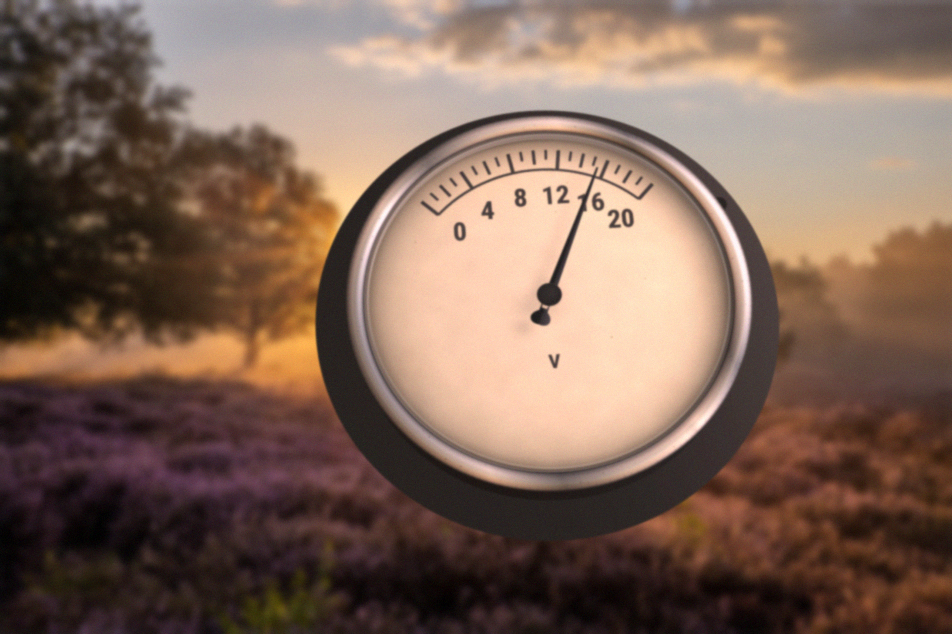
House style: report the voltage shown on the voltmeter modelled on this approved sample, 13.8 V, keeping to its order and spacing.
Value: 15.5 V
